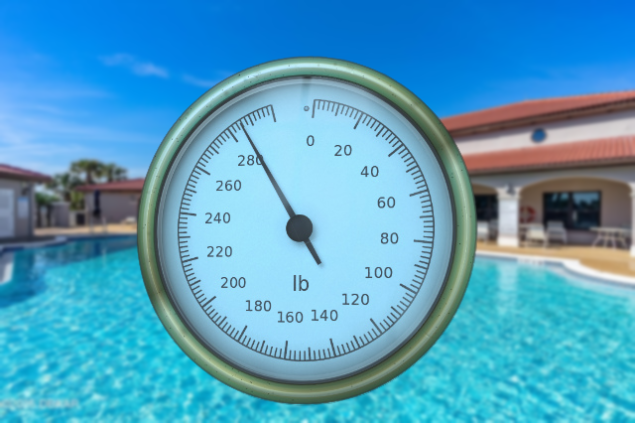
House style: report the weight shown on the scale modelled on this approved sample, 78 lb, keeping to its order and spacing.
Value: 286 lb
